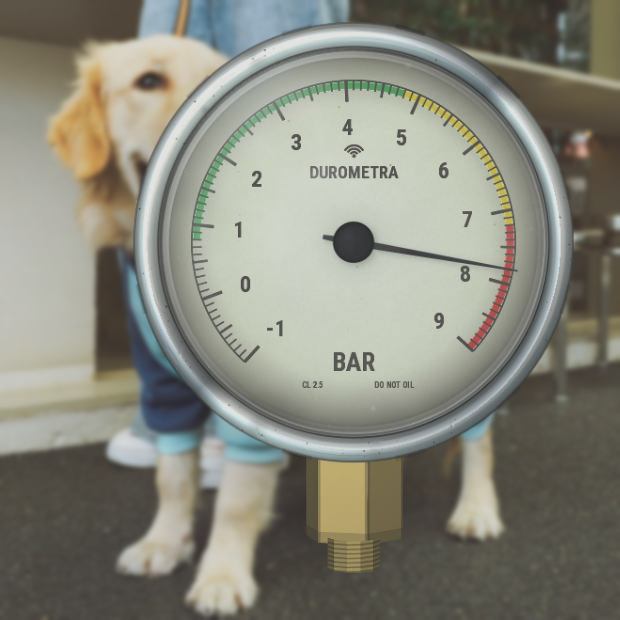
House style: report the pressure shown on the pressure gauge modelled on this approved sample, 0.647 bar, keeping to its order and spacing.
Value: 7.8 bar
